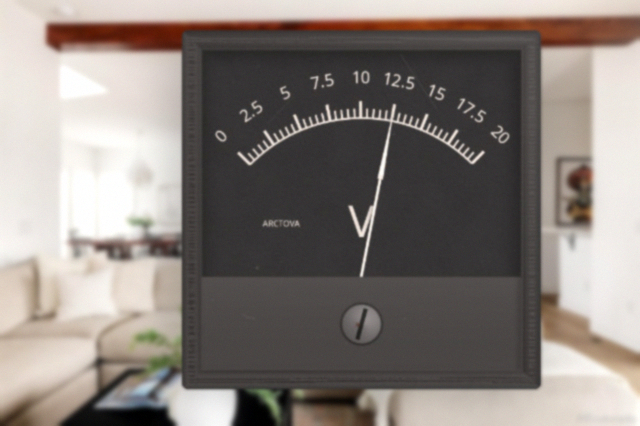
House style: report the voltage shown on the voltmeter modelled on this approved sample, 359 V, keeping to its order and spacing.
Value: 12.5 V
